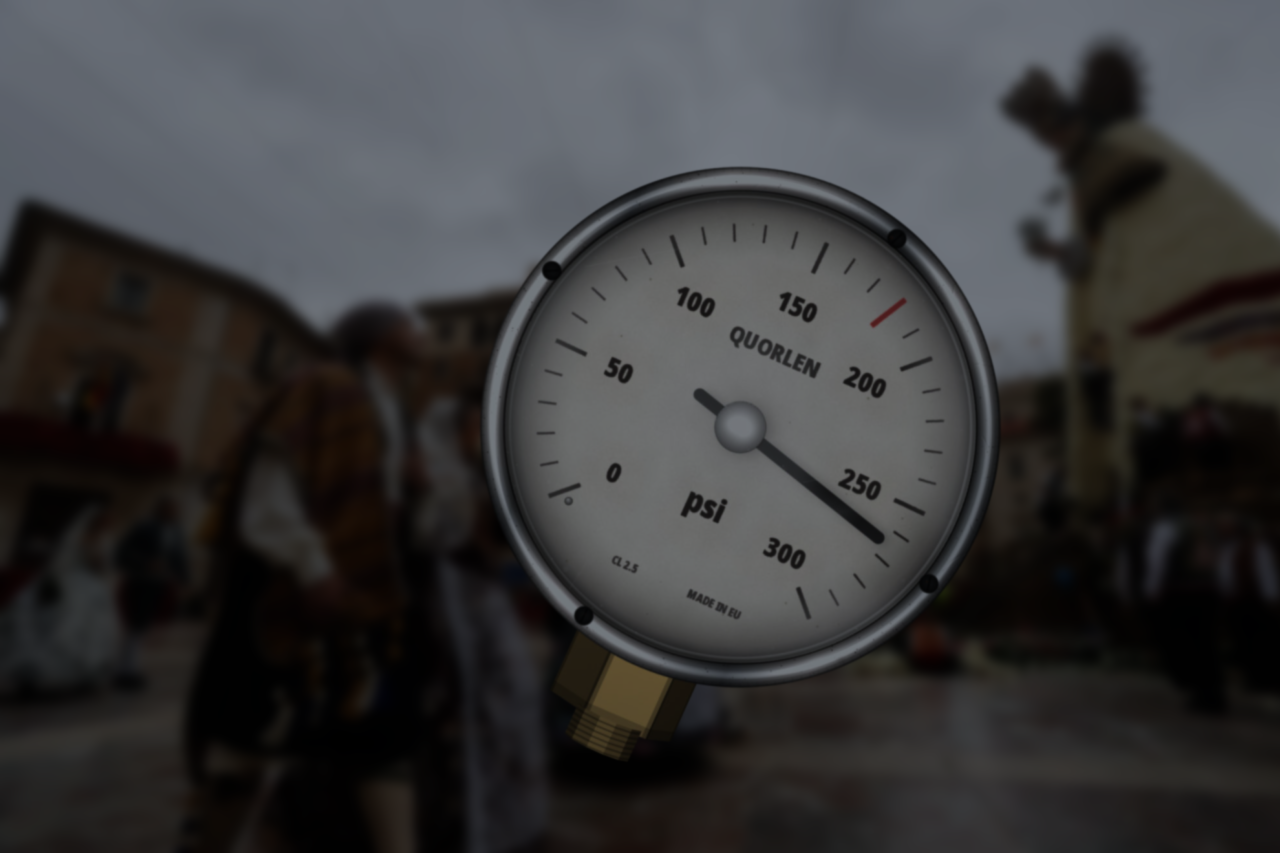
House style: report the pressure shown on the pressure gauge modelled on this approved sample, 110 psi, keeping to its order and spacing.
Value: 265 psi
